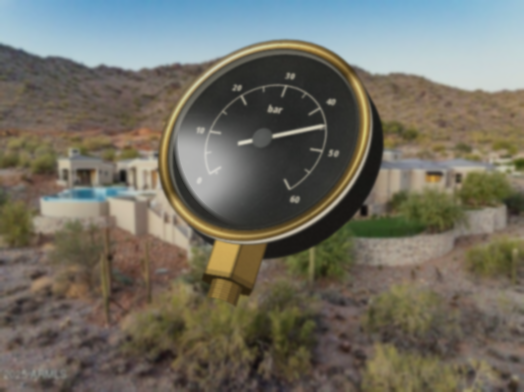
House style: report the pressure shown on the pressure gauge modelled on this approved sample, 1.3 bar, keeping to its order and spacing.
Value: 45 bar
